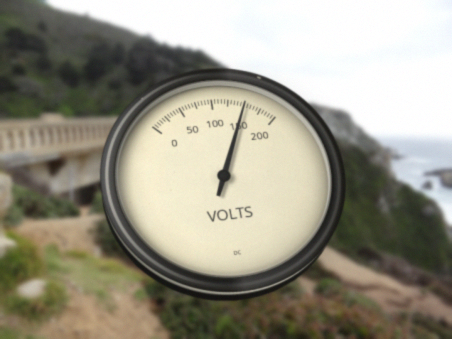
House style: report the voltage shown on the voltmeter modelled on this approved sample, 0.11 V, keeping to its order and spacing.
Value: 150 V
